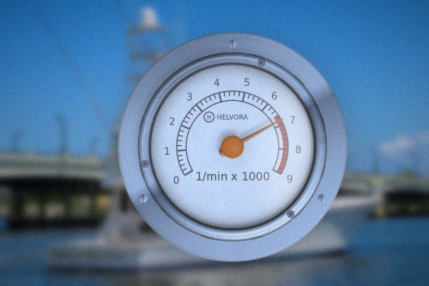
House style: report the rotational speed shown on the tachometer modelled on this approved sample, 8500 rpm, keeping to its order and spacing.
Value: 6800 rpm
